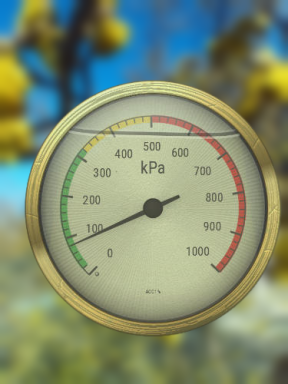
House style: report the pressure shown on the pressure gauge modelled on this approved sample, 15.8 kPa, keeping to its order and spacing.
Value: 80 kPa
